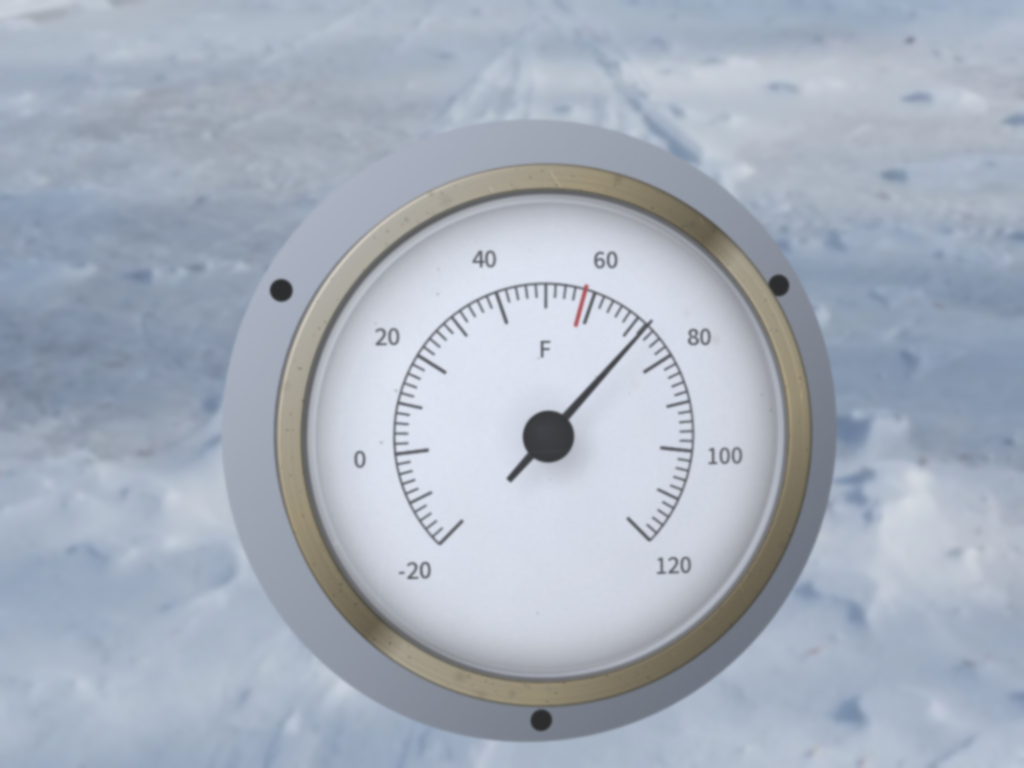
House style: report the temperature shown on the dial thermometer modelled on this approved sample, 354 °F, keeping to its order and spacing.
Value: 72 °F
